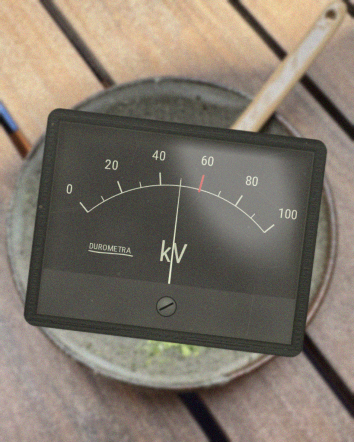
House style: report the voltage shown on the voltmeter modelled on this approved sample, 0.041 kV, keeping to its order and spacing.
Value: 50 kV
